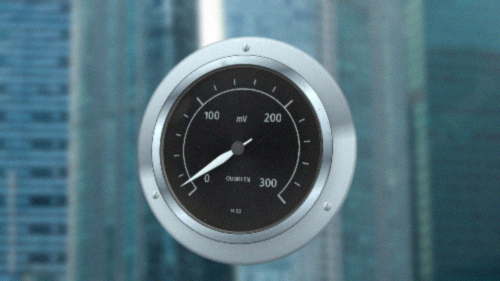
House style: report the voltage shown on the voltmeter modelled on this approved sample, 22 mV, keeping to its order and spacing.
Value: 10 mV
